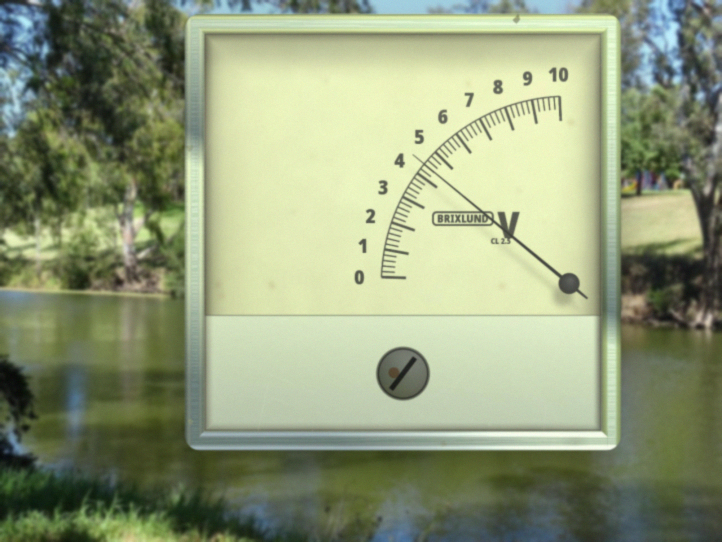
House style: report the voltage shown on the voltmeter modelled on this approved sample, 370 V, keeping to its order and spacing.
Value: 4.4 V
